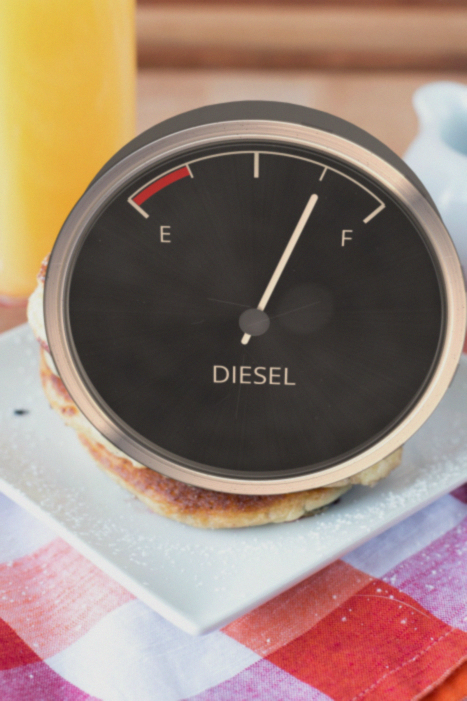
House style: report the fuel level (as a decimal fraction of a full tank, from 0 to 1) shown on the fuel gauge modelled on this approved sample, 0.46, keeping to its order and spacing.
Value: 0.75
